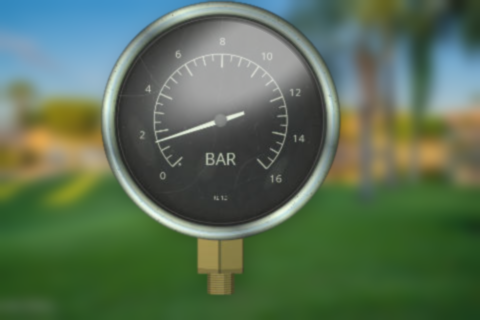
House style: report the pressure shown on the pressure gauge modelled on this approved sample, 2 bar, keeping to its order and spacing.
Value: 1.5 bar
